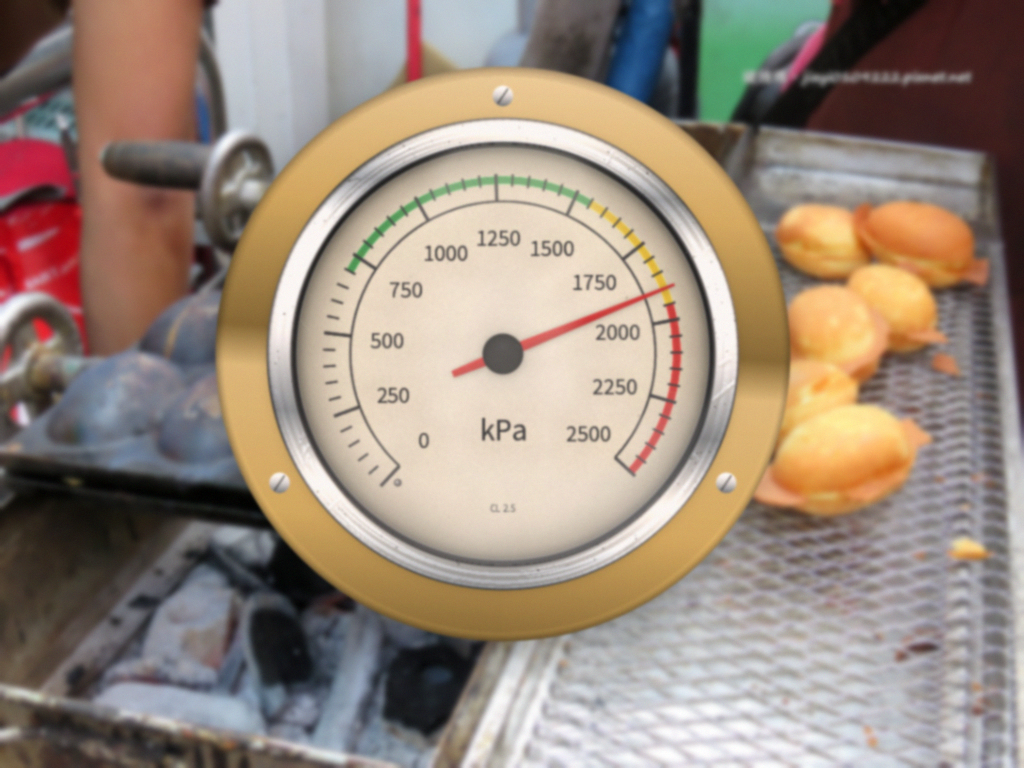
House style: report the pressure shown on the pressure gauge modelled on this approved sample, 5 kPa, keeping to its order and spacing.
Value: 1900 kPa
